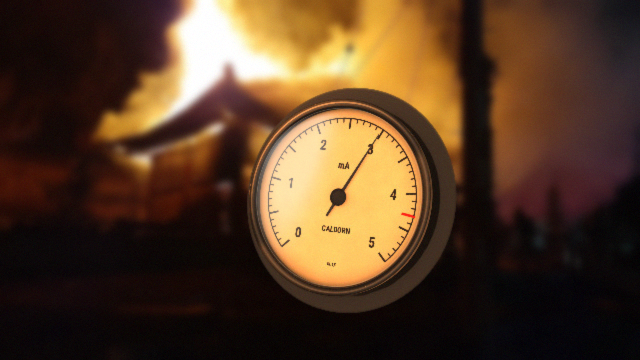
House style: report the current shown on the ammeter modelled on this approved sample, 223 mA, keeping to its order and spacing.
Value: 3 mA
